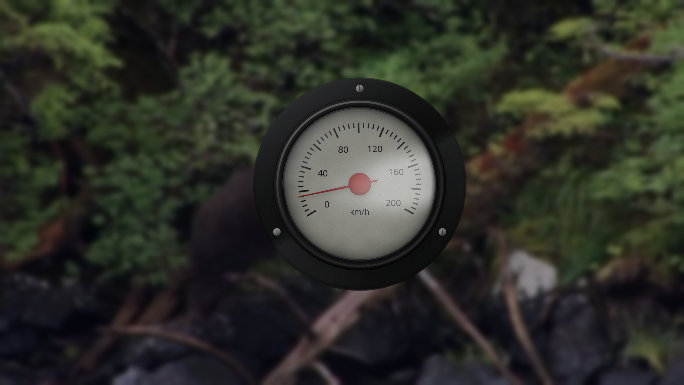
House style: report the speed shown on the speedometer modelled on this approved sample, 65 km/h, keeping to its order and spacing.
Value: 16 km/h
